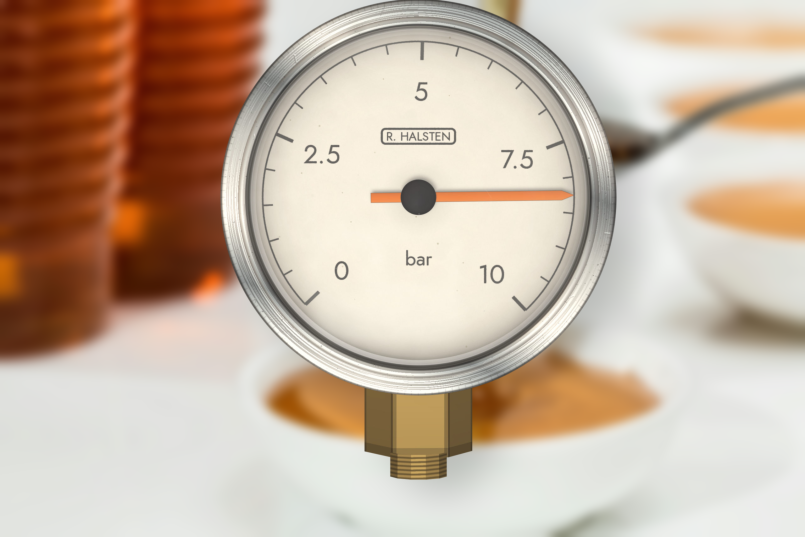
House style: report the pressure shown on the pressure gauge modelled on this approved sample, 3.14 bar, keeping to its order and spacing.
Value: 8.25 bar
